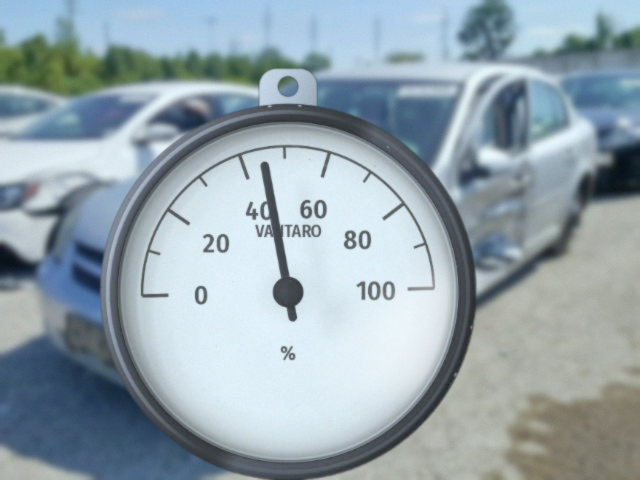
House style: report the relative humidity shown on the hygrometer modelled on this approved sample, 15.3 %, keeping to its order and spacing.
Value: 45 %
